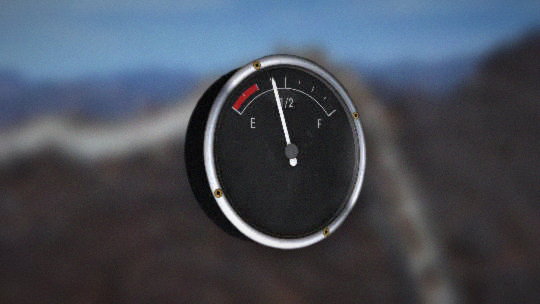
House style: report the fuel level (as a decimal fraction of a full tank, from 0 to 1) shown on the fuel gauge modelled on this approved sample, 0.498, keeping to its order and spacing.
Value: 0.375
